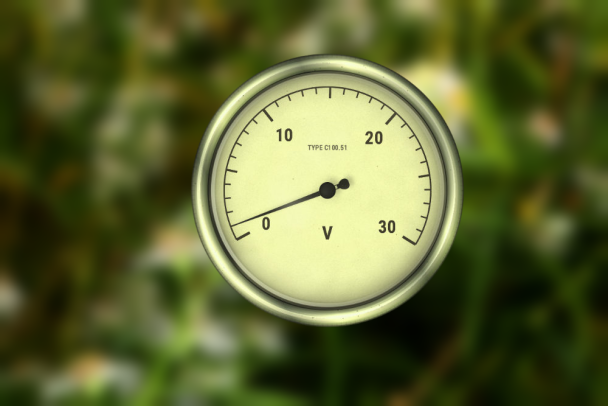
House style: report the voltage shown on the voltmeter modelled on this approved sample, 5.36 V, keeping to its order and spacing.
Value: 1 V
